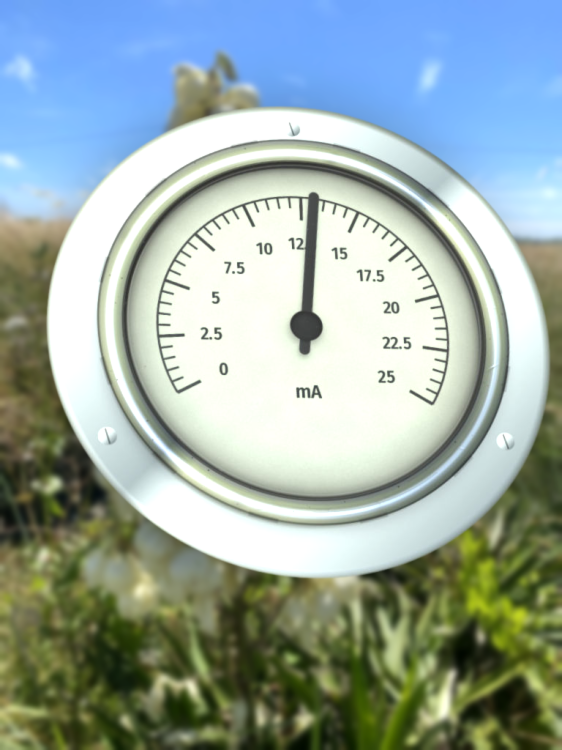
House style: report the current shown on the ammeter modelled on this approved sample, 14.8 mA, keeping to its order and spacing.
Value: 13 mA
